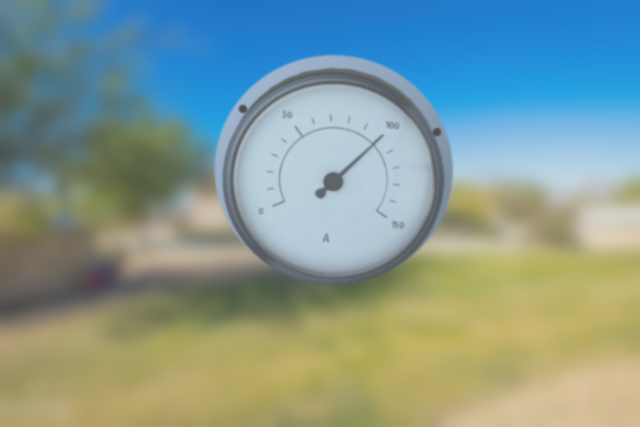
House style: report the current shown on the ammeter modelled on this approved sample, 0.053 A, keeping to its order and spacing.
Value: 100 A
